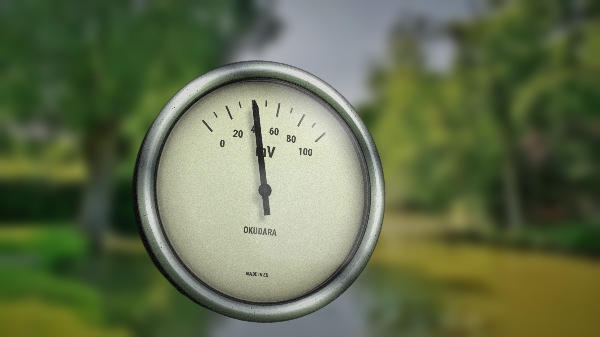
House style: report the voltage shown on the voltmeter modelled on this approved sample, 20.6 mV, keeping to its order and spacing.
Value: 40 mV
